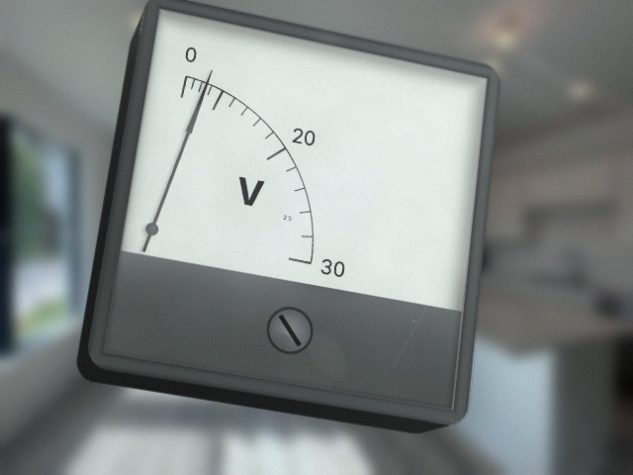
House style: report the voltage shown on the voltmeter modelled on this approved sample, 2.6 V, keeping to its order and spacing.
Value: 7 V
